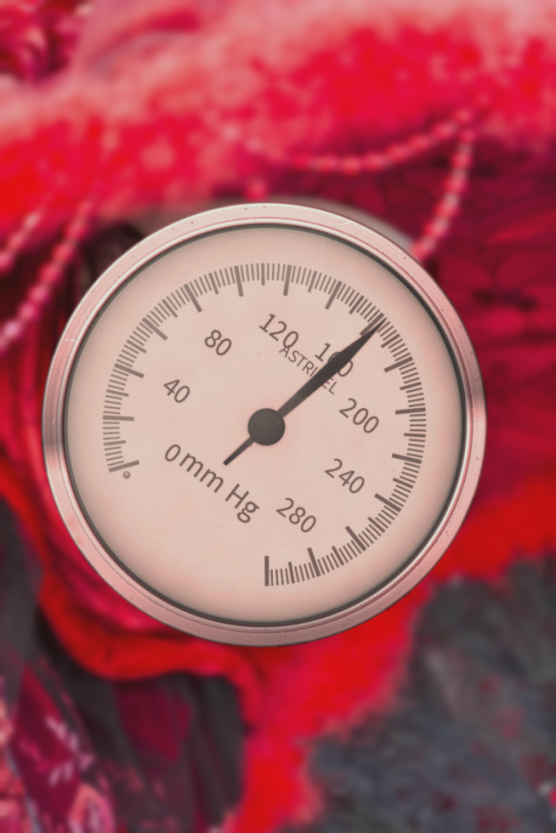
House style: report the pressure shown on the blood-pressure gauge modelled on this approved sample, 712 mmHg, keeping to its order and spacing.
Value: 162 mmHg
